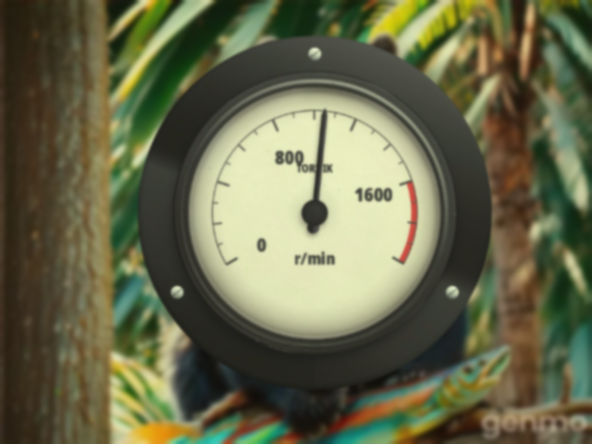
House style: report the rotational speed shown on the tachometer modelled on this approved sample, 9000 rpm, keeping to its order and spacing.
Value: 1050 rpm
